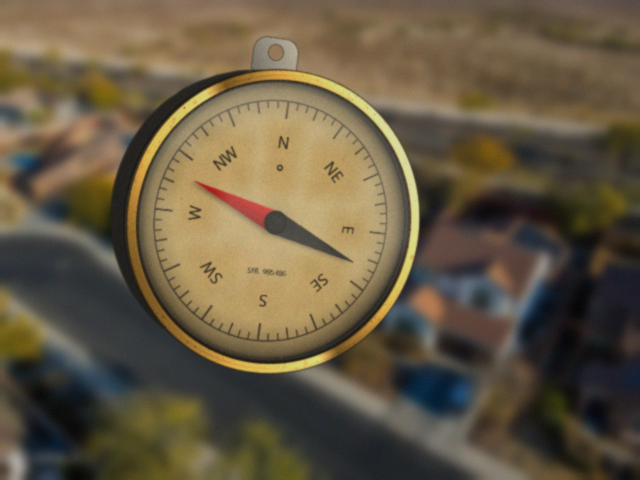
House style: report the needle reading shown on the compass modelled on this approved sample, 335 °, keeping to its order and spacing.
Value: 290 °
